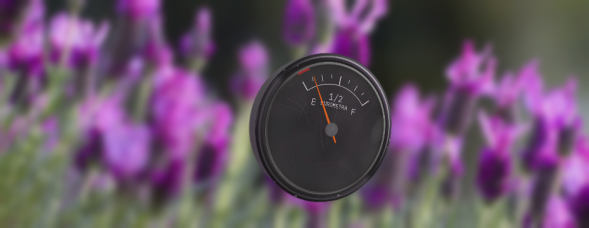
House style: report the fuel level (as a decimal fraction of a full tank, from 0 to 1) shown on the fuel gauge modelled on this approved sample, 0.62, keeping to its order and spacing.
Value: 0.125
